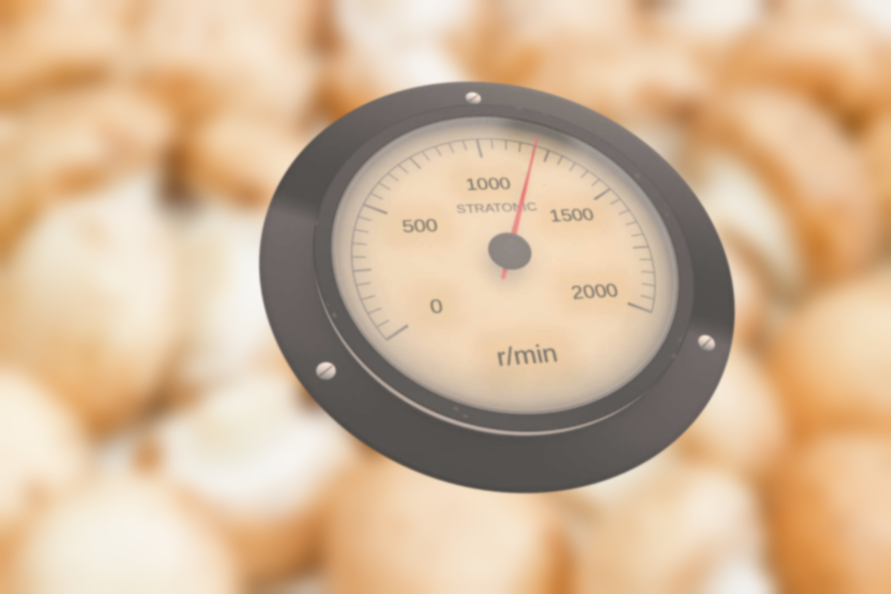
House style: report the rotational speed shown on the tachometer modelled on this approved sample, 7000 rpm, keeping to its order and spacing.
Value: 1200 rpm
